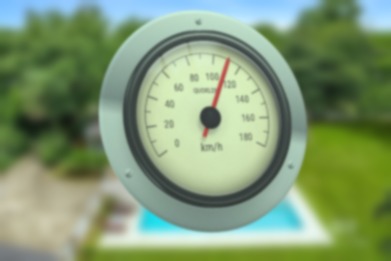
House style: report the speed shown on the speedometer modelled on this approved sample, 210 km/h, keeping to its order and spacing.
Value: 110 km/h
